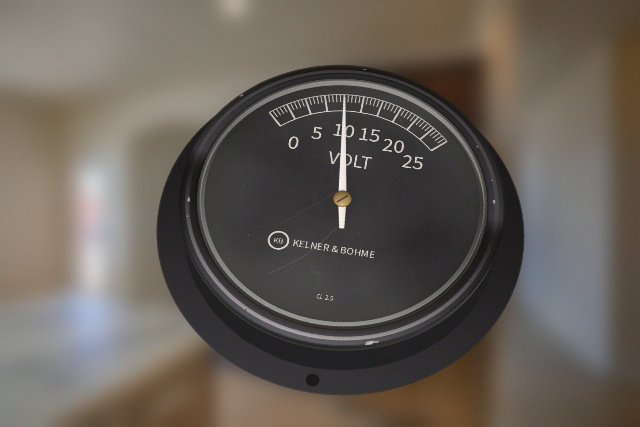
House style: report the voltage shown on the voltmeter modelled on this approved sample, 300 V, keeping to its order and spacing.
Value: 10 V
